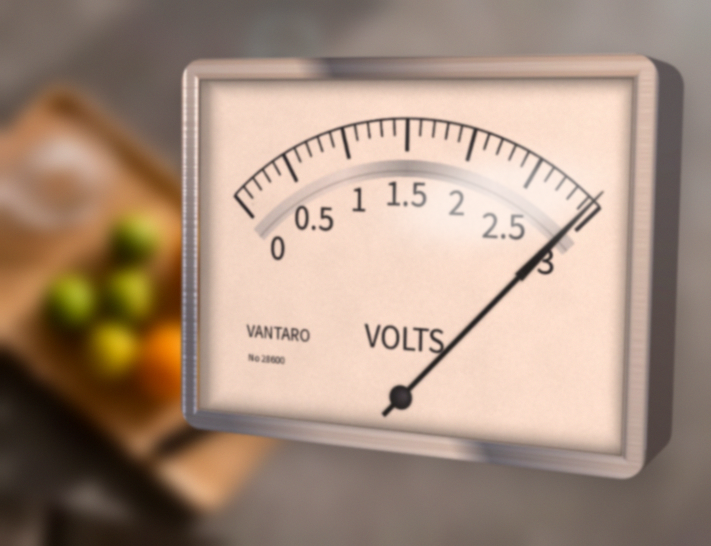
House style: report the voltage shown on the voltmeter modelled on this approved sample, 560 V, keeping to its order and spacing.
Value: 2.95 V
